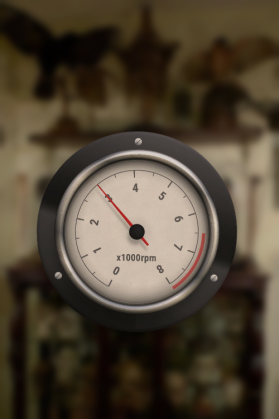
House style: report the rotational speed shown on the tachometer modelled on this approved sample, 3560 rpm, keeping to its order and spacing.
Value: 3000 rpm
